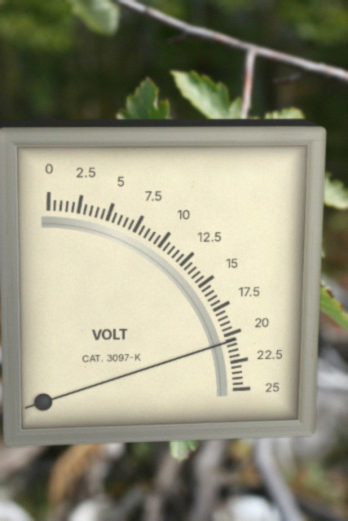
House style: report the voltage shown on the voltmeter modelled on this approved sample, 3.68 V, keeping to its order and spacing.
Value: 20.5 V
